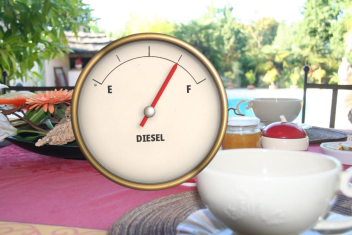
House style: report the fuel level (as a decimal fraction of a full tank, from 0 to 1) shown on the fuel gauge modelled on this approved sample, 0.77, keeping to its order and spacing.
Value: 0.75
